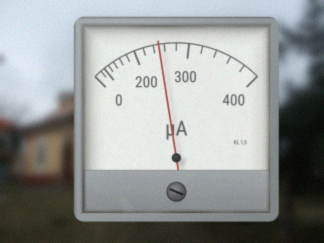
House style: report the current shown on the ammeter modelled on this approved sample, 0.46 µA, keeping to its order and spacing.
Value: 250 µA
